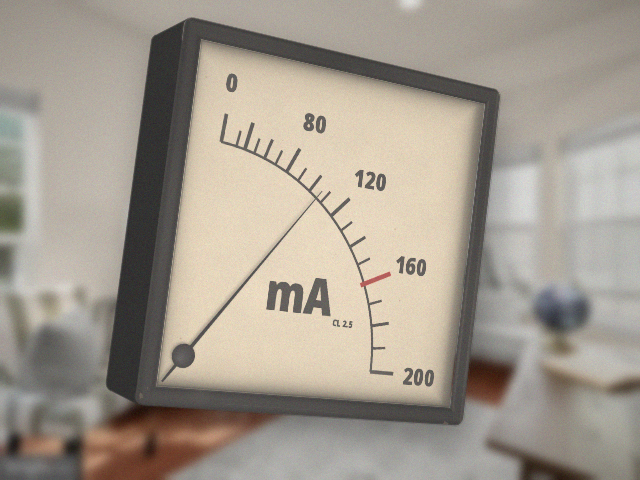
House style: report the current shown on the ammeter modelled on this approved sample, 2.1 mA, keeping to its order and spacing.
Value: 105 mA
